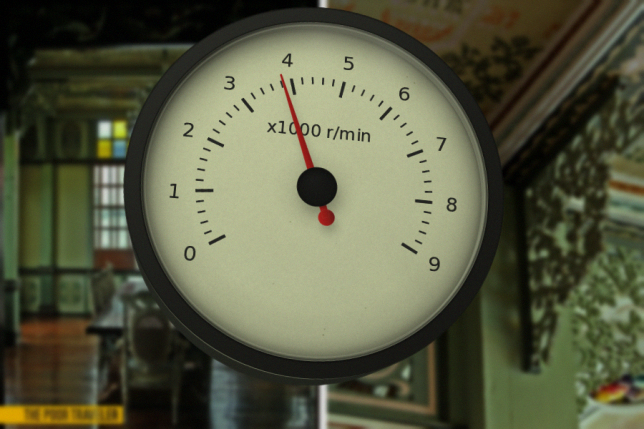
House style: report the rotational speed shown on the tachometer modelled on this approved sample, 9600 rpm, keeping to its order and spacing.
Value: 3800 rpm
